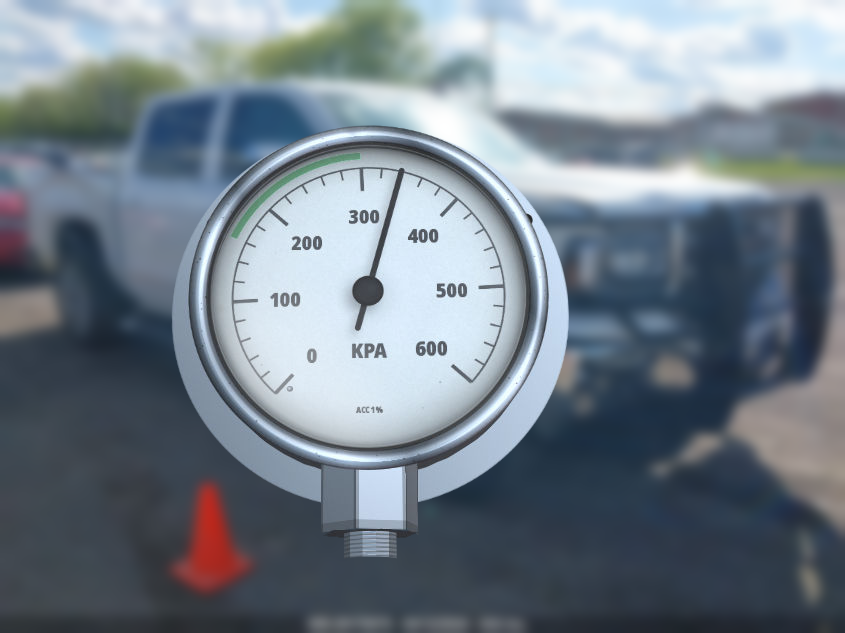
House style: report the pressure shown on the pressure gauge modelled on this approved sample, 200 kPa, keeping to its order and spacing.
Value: 340 kPa
